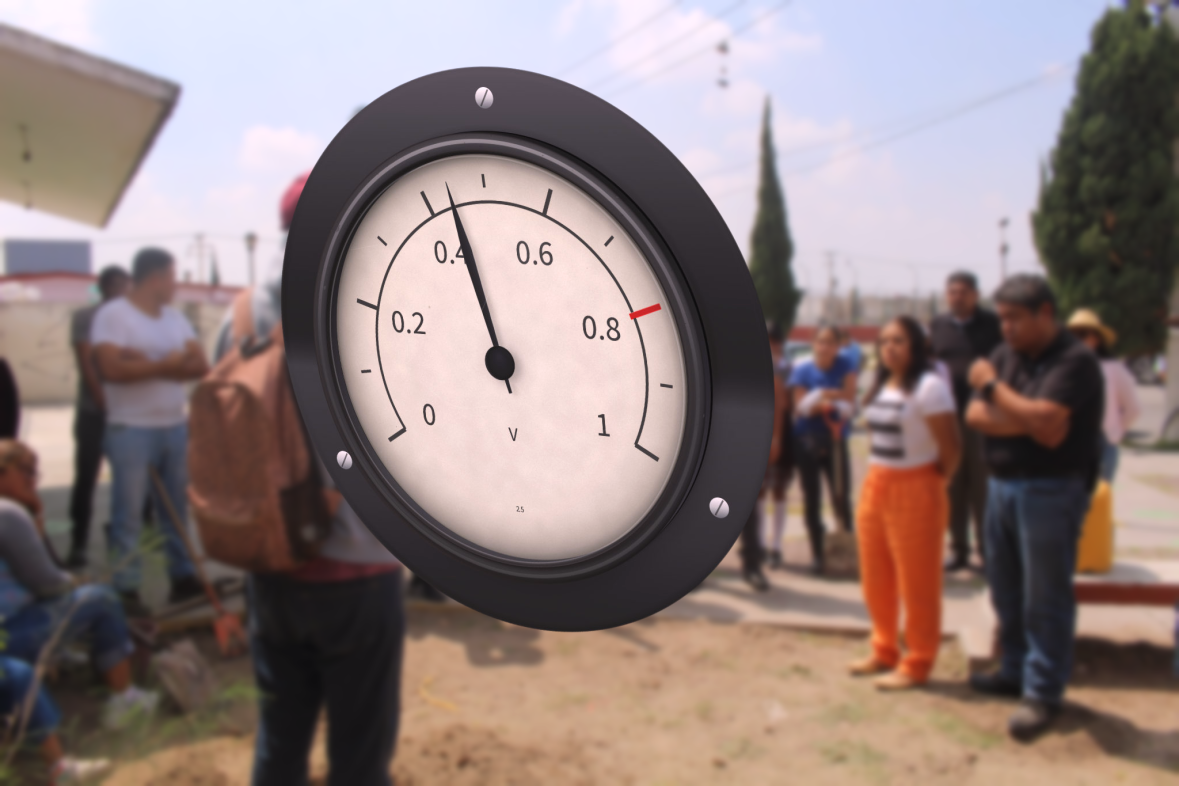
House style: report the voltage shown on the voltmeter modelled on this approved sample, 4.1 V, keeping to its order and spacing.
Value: 0.45 V
